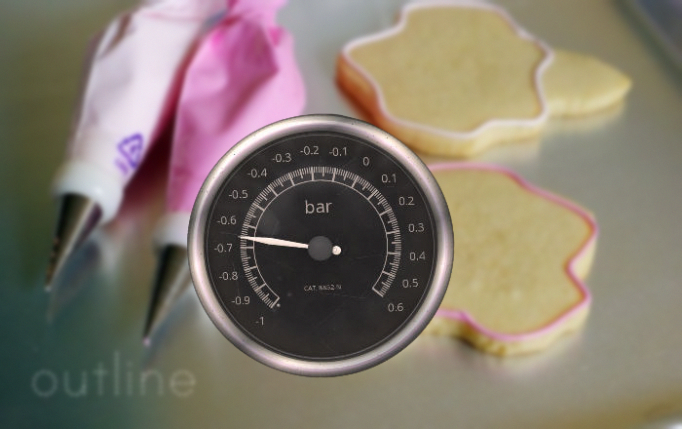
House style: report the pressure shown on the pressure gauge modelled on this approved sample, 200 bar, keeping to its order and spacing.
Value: -0.65 bar
